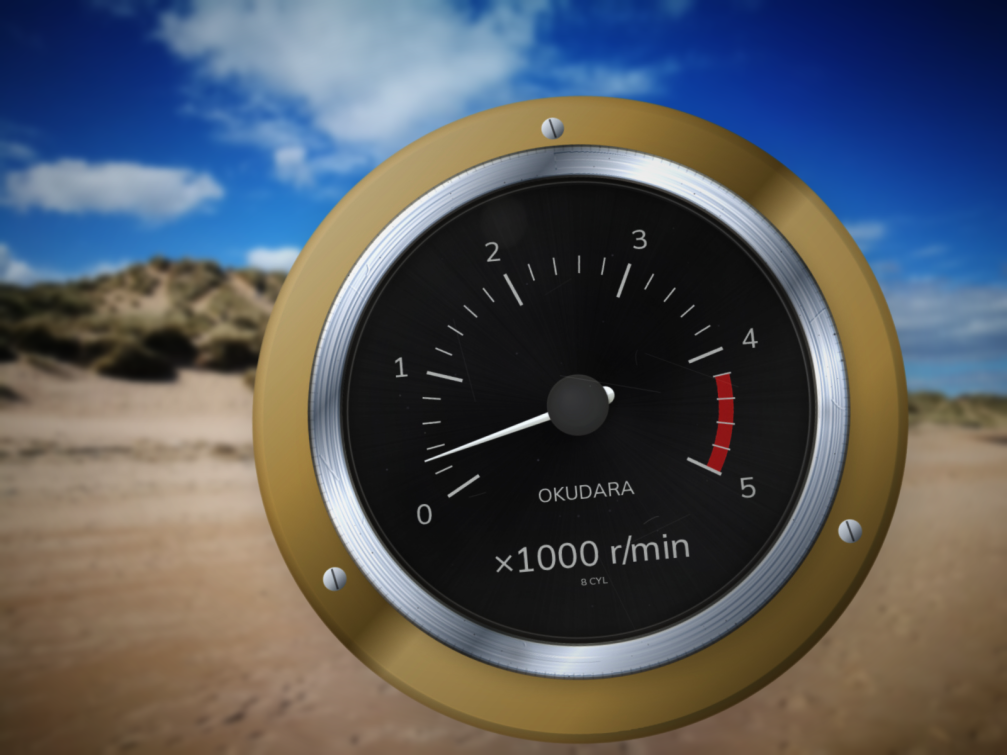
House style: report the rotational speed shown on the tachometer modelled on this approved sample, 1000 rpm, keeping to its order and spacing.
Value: 300 rpm
